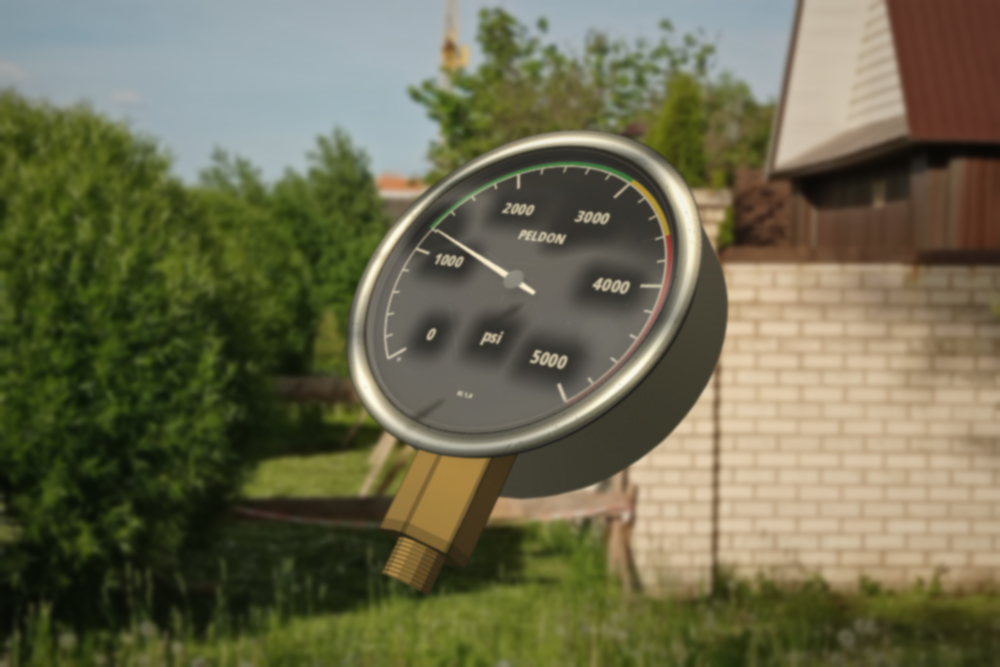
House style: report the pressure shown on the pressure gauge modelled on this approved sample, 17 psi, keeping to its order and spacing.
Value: 1200 psi
